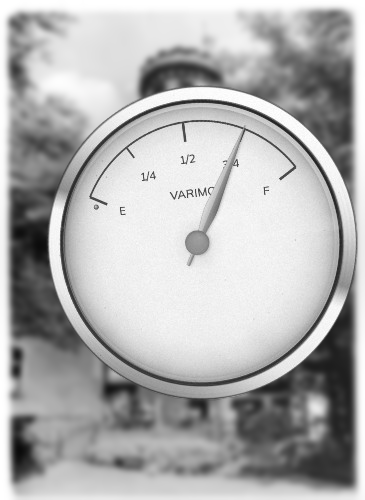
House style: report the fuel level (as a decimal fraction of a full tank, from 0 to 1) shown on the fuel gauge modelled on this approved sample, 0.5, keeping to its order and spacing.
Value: 0.75
